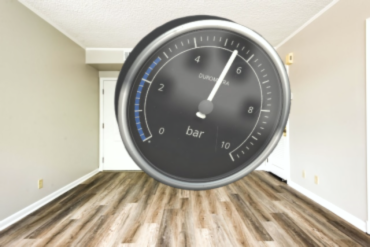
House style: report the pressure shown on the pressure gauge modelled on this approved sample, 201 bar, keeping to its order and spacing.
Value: 5.4 bar
